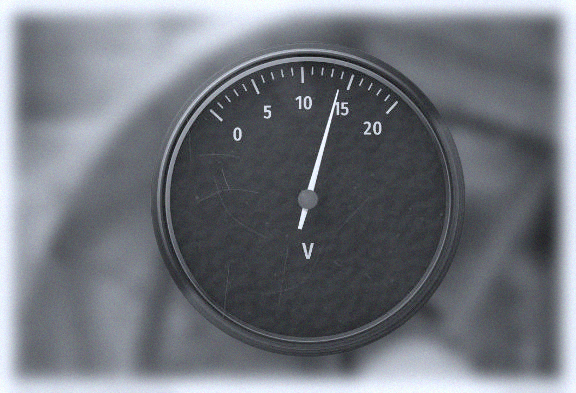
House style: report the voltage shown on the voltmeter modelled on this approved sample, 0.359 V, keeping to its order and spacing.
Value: 14 V
